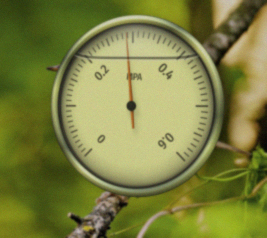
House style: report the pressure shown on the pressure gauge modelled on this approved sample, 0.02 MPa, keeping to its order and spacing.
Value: 0.29 MPa
